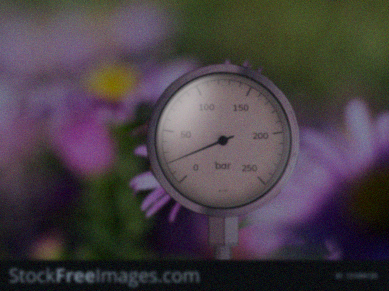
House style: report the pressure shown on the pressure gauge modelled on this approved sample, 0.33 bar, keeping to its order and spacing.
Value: 20 bar
